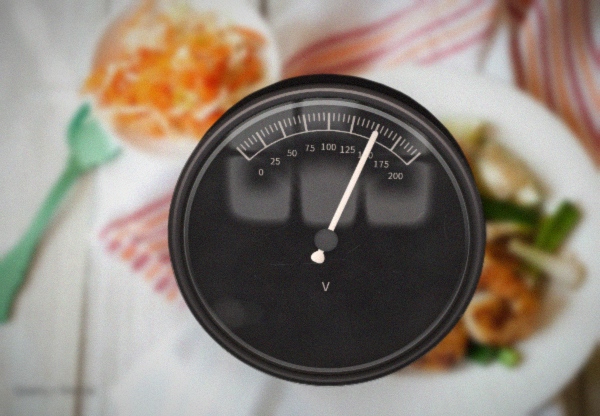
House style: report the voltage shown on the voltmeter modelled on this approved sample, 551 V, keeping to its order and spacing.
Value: 150 V
